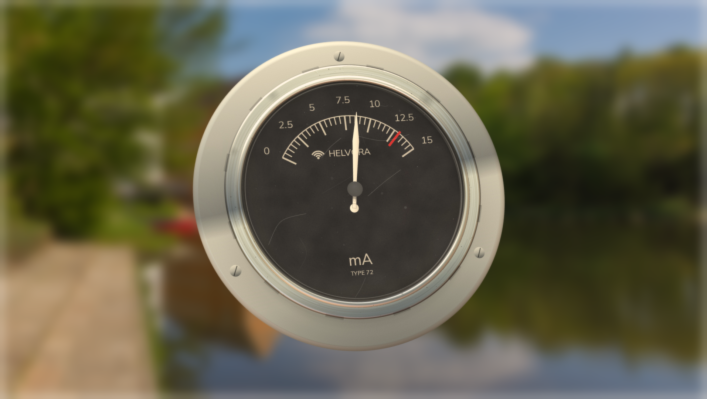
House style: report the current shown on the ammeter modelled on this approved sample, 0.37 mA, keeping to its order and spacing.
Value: 8.5 mA
